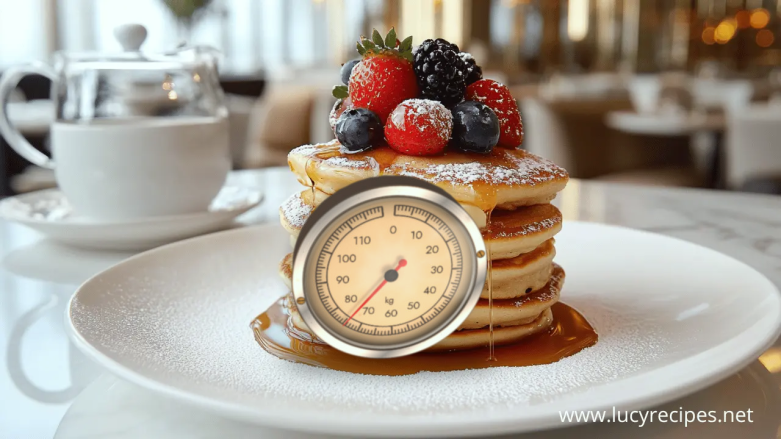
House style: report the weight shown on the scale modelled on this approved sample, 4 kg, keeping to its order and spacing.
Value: 75 kg
